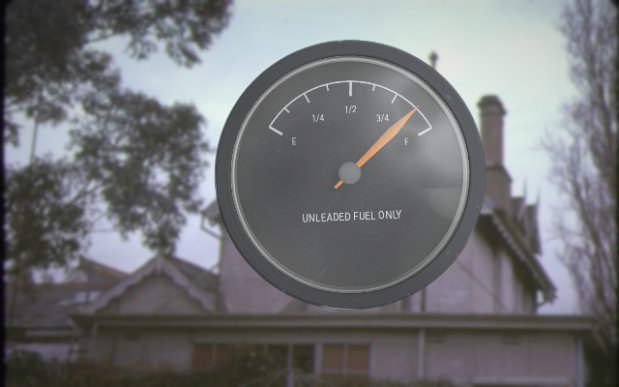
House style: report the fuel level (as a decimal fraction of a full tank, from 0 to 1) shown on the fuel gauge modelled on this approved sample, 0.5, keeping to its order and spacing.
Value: 0.875
